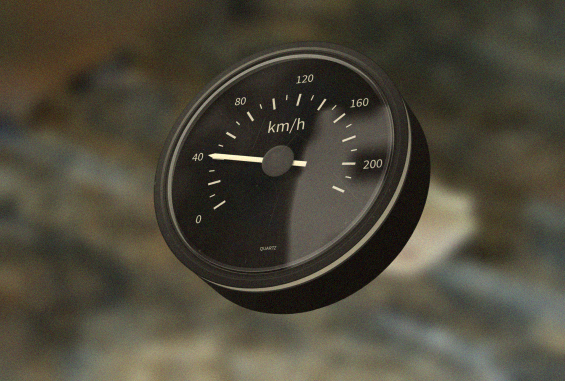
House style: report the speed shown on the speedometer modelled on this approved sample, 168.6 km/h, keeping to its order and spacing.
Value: 40 km/h
